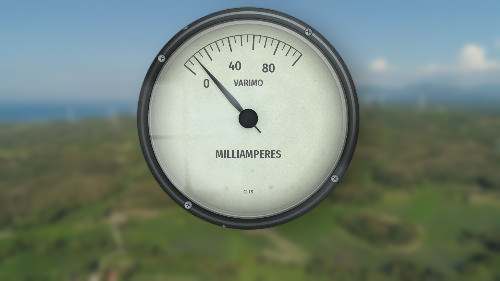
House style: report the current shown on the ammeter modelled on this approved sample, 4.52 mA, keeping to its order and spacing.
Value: 10 mA
